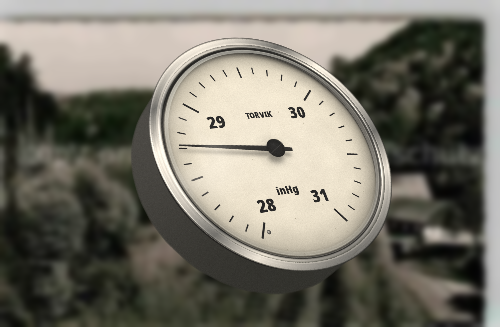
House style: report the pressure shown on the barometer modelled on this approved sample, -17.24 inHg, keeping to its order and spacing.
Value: 28.7 inHg
